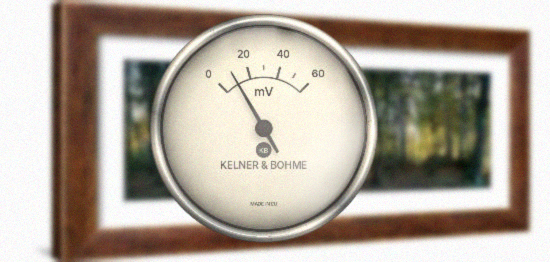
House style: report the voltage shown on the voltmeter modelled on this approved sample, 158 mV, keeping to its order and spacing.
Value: 10 mV
